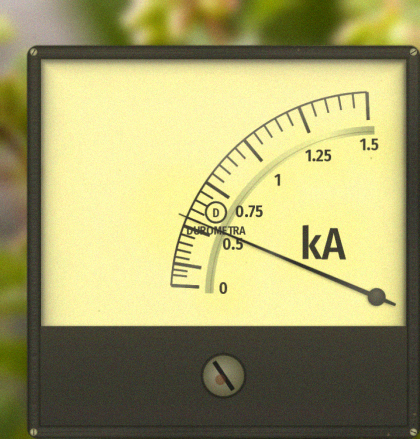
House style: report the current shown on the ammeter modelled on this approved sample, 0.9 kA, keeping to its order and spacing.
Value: 0.55 kA
